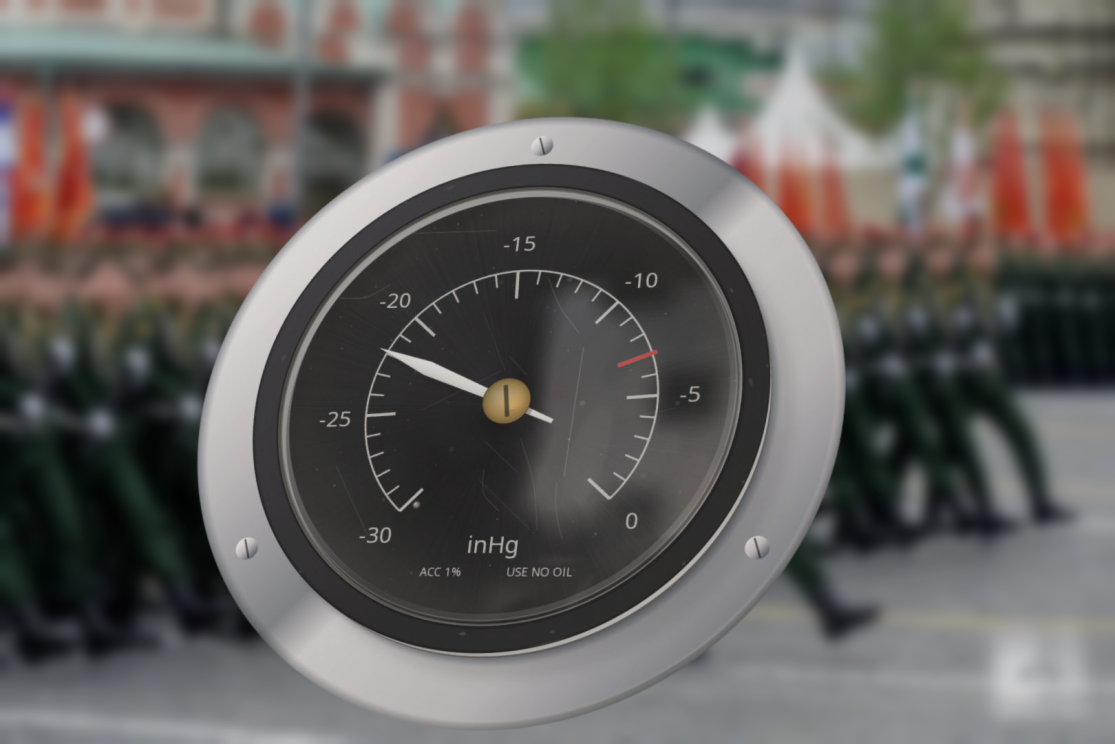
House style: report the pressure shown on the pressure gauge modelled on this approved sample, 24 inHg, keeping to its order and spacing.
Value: -22 inHg
